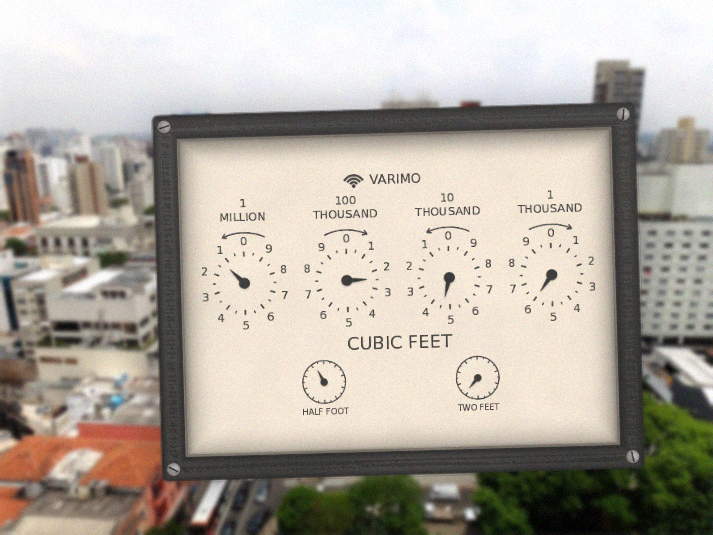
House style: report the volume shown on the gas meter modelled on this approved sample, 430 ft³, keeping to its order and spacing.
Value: 124600 ft³
